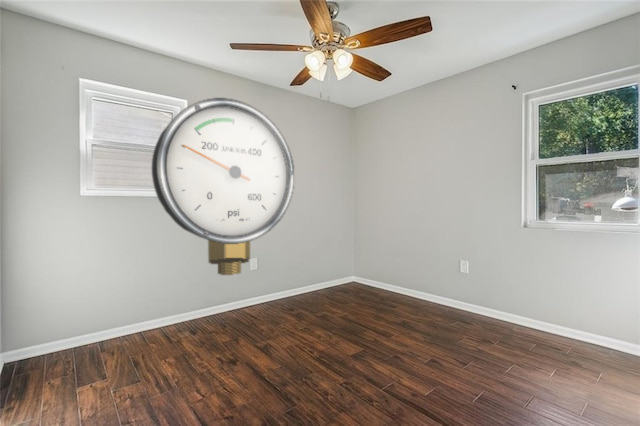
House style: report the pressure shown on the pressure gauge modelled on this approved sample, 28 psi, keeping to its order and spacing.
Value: 150 psi
